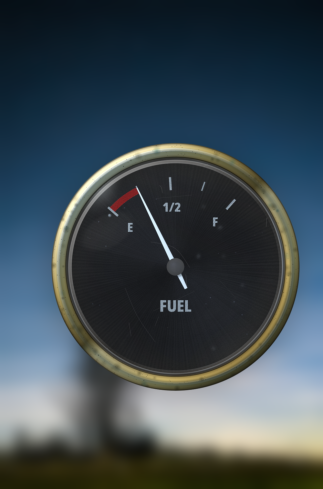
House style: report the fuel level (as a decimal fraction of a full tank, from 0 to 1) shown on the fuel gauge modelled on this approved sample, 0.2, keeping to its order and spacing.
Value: 0.25
